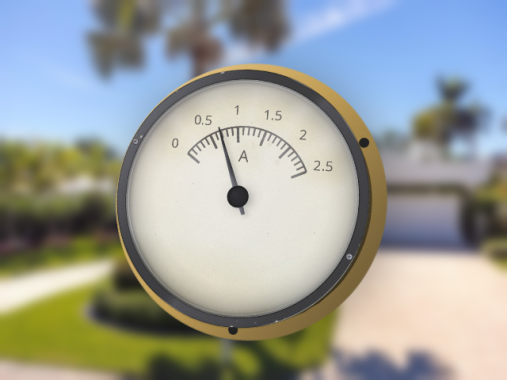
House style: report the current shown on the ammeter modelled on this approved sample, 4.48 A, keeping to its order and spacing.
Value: 0.7 A
